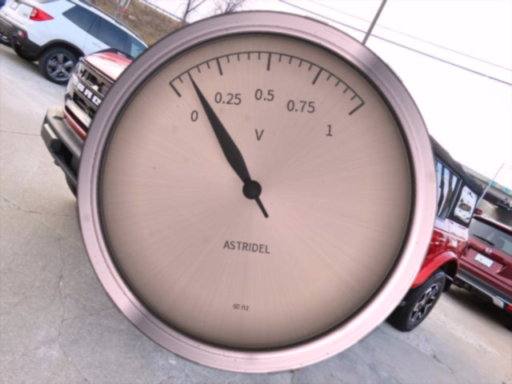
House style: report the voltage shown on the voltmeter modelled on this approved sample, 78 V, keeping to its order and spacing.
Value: 0.1 V
